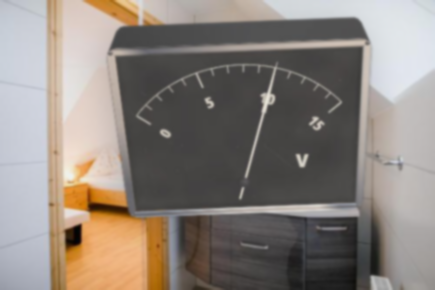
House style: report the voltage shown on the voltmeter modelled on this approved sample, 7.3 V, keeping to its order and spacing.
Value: 10 V
